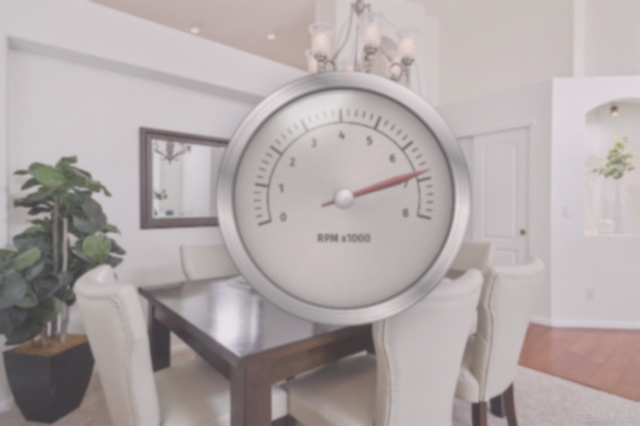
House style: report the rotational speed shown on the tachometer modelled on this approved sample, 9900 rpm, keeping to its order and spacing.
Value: 6800 rpm
